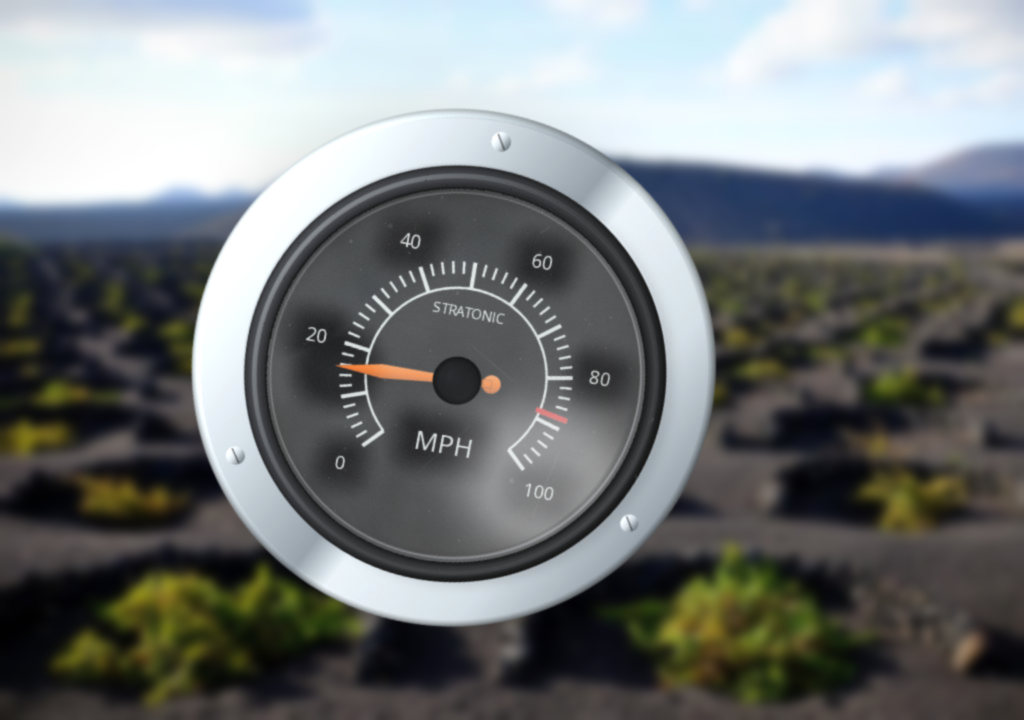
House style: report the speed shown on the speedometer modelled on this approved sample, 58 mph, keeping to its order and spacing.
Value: 16 mph
